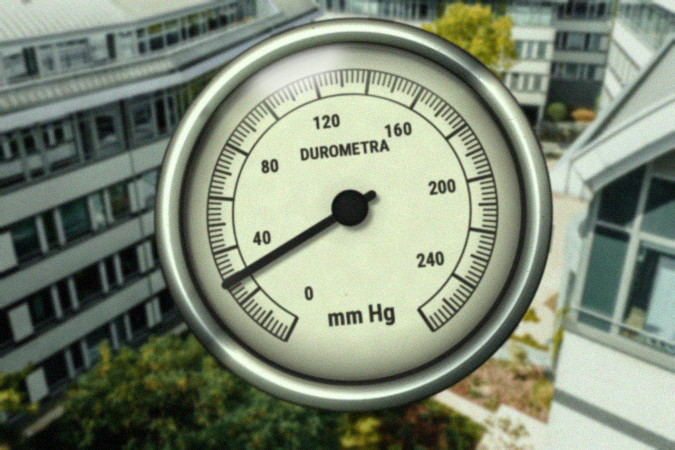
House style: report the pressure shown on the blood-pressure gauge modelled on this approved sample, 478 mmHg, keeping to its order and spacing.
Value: 28 mmHg
